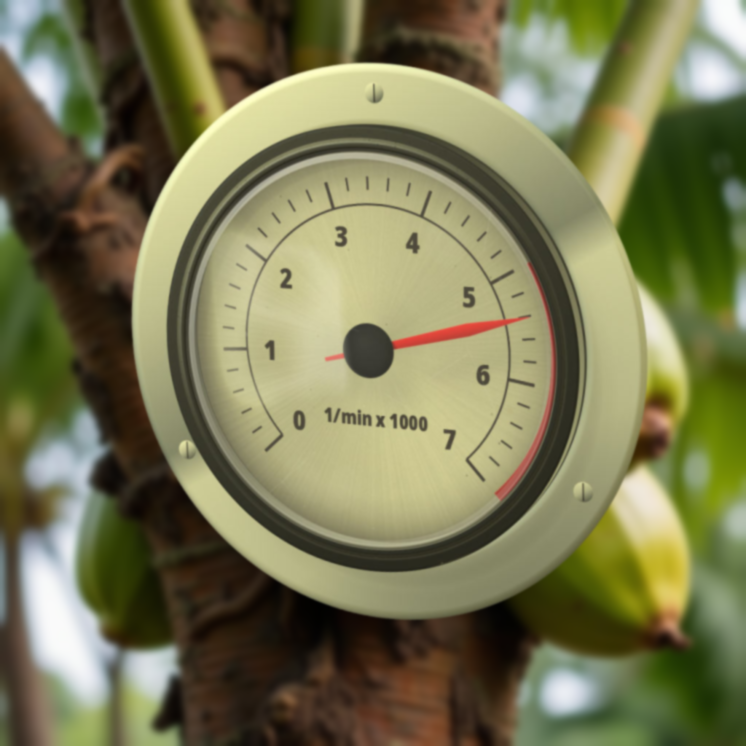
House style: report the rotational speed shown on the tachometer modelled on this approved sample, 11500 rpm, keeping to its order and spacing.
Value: 5400 rpm
